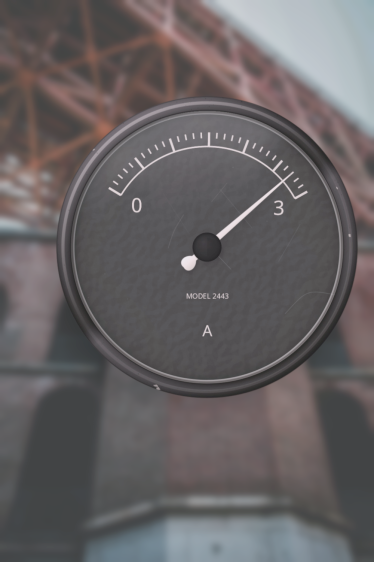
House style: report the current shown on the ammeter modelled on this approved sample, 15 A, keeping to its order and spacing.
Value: 2.7 A
